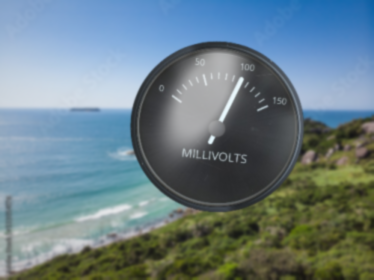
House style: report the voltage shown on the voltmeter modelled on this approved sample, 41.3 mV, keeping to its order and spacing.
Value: 100 mV
